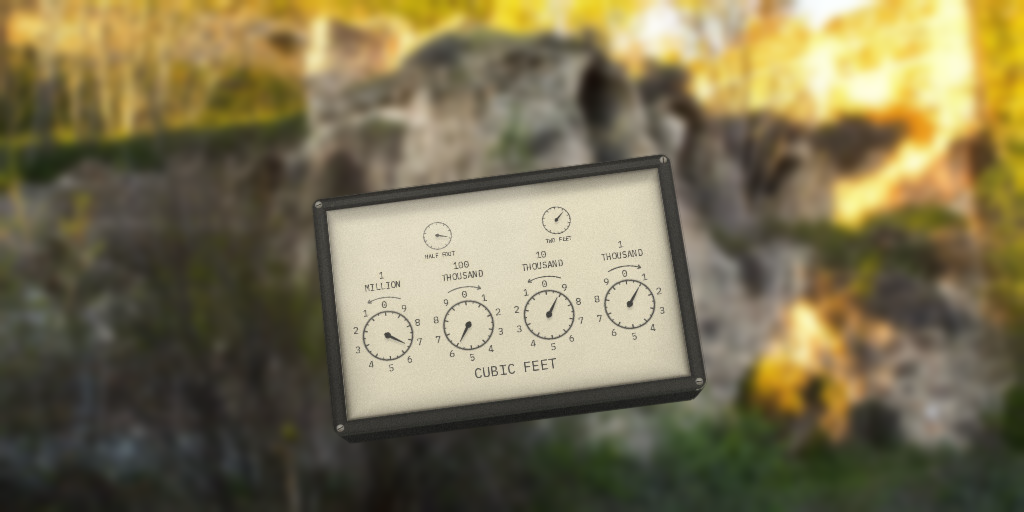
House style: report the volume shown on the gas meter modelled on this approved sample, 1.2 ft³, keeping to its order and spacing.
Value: 659100 ft³
